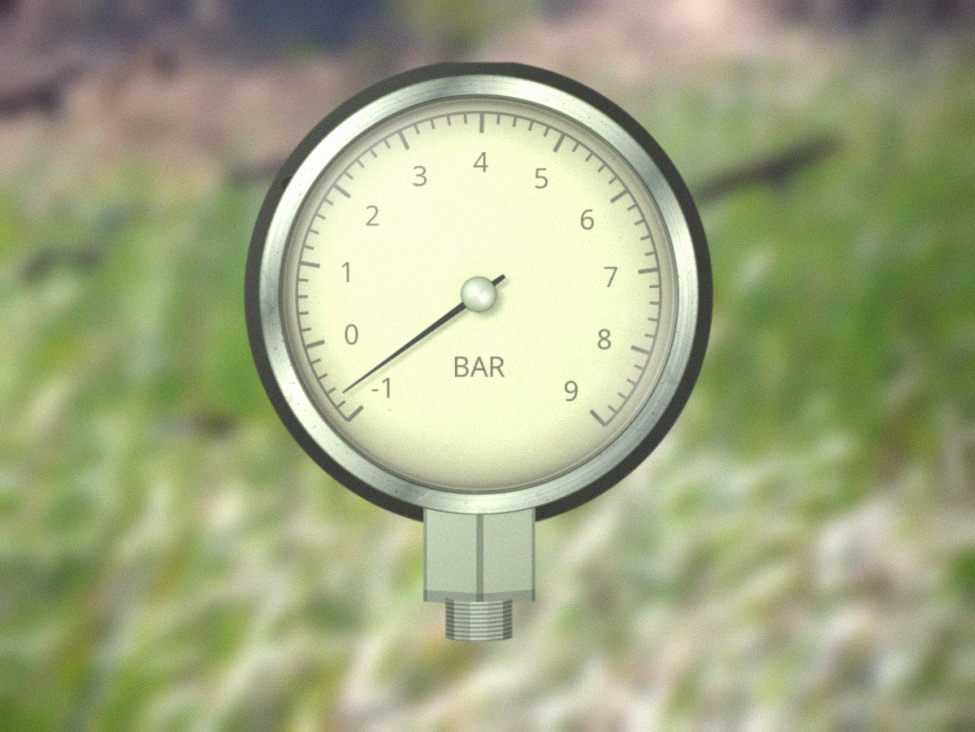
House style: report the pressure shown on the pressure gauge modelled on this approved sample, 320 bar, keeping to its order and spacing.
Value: -0.7 bar
